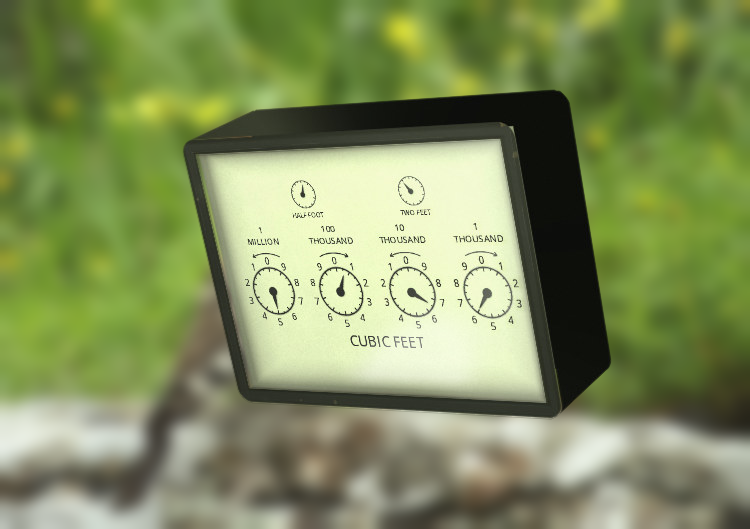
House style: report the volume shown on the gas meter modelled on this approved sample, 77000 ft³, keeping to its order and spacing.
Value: 506600 ft³
